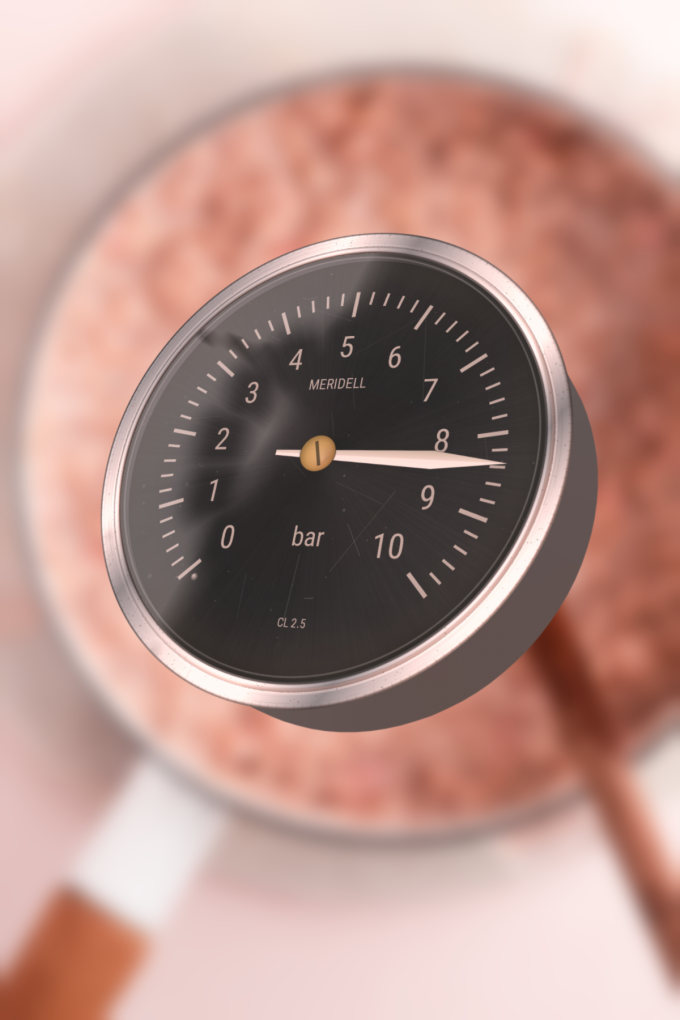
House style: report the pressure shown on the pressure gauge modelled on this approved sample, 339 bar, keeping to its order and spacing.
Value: 8.4 bar
